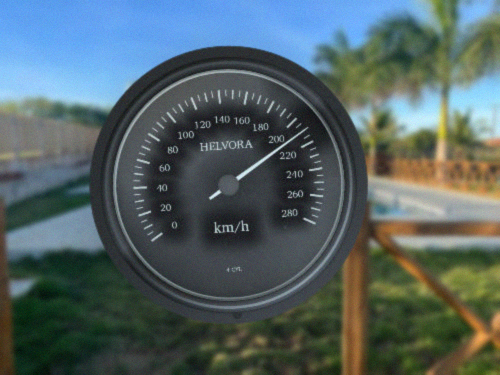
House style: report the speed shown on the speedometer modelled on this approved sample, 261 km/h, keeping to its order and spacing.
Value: 210 km/h
